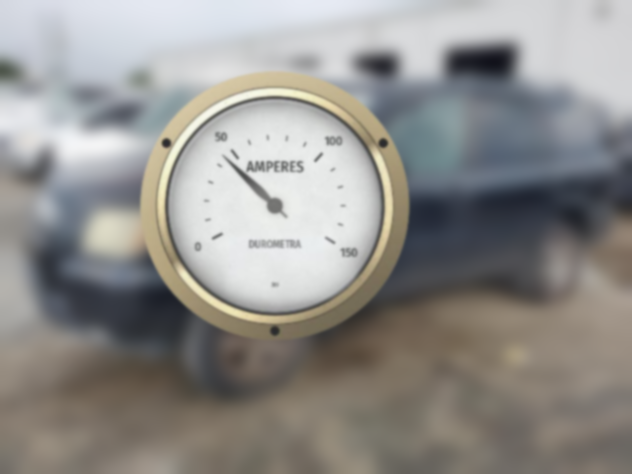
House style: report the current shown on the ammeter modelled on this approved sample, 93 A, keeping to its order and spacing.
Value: 45 A
